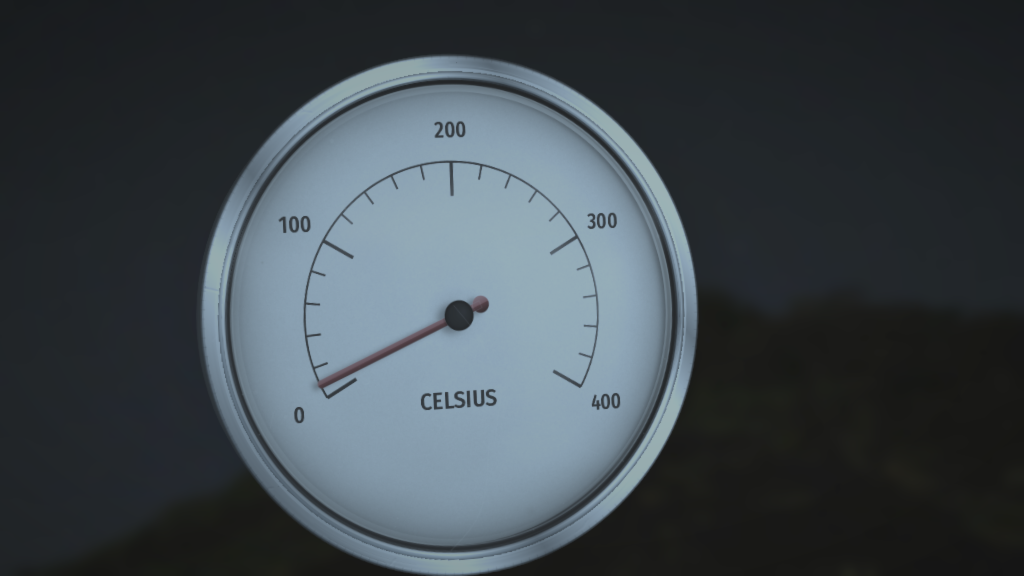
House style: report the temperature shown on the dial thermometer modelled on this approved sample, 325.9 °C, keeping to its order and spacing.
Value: 10 °C
